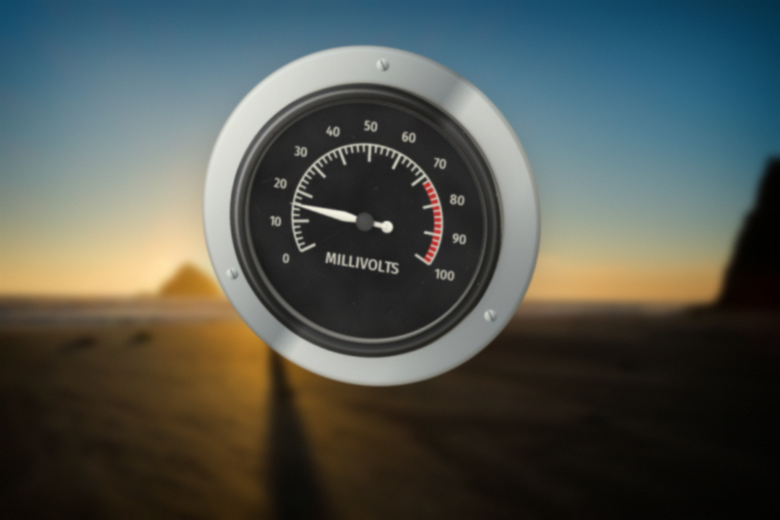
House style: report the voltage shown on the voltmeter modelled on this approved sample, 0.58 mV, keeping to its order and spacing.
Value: 16 mV
